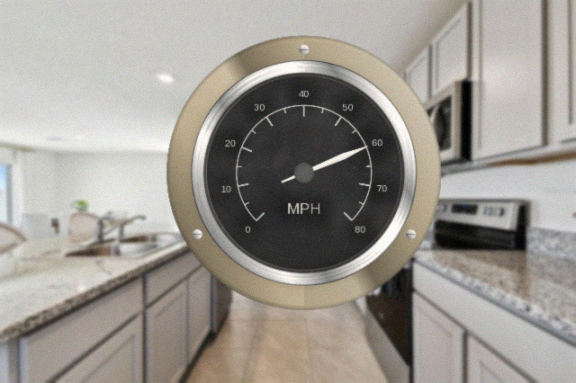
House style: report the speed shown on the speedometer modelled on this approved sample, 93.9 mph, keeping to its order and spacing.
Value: 60 mph
